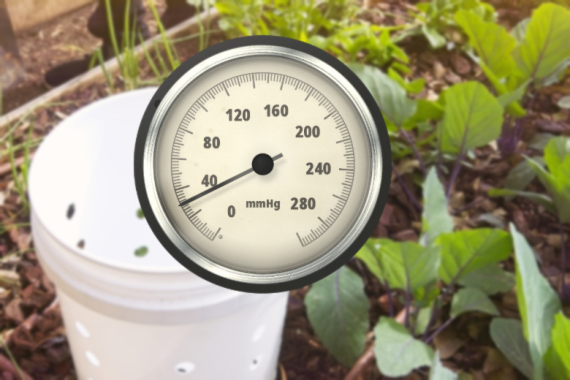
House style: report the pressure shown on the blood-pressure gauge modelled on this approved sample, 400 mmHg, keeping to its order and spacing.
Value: 30 mmHg
